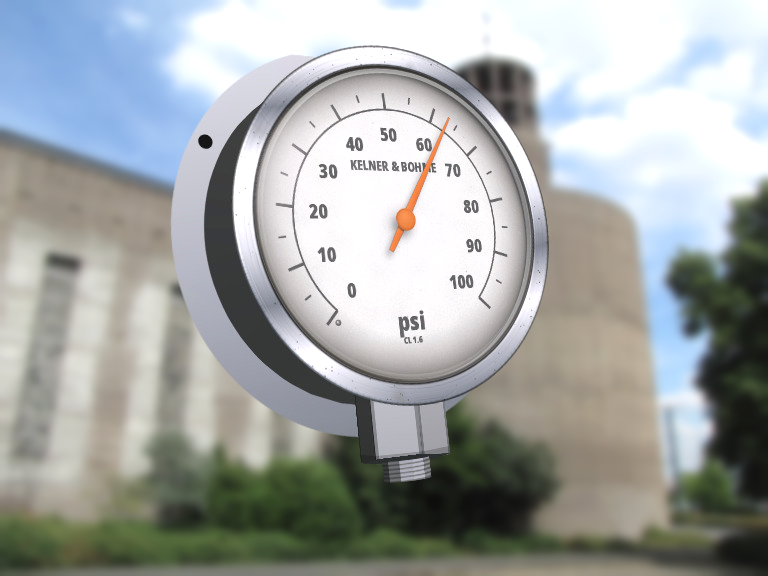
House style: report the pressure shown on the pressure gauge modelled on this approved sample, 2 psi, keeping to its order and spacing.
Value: 62.5 psi
